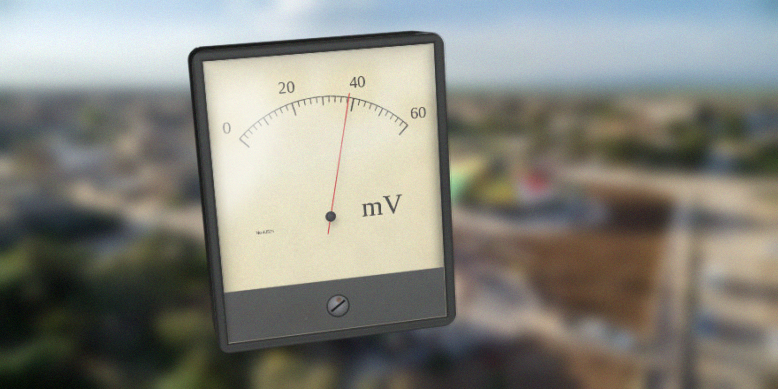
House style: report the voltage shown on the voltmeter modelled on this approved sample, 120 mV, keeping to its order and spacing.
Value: 38 mV
